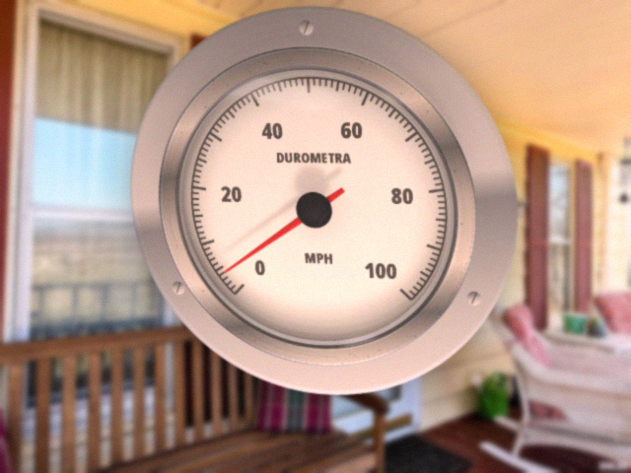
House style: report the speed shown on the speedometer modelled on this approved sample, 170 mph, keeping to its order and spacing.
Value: 4 mph
